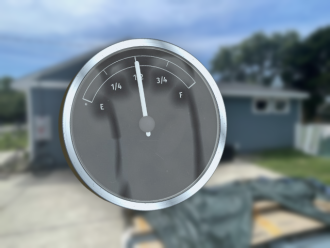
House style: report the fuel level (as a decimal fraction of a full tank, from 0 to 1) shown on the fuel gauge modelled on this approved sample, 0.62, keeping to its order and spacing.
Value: 0.5
